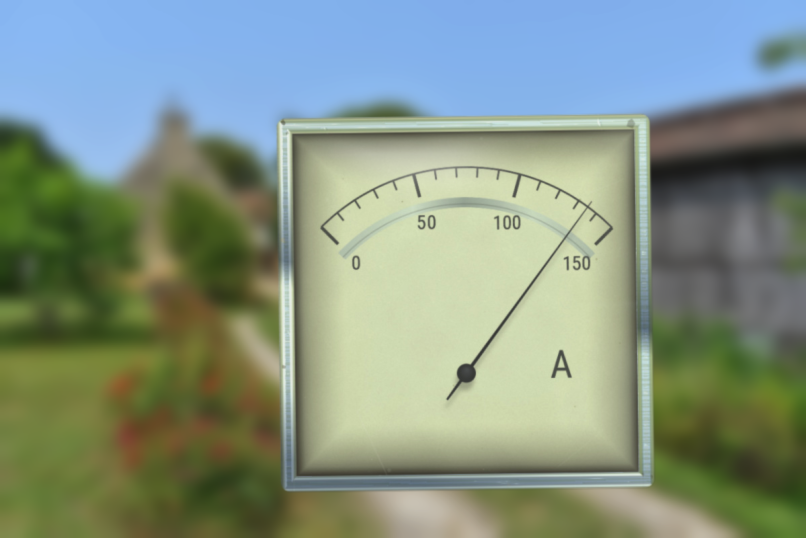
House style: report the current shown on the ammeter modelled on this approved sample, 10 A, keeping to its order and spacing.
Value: 135 A
